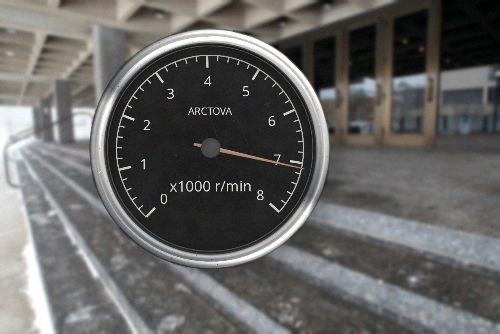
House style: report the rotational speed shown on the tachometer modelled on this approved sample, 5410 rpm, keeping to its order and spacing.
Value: 7100 rpm
